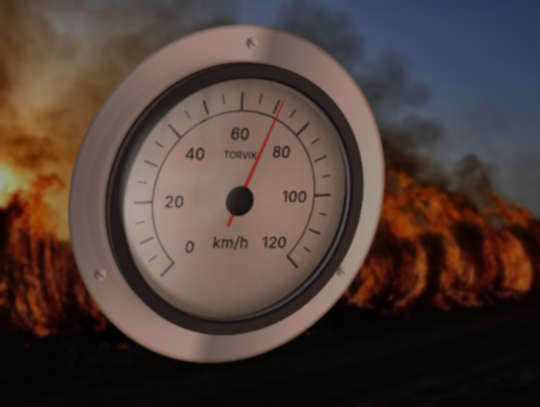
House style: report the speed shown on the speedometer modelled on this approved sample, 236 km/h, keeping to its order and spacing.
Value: 70 km/h
